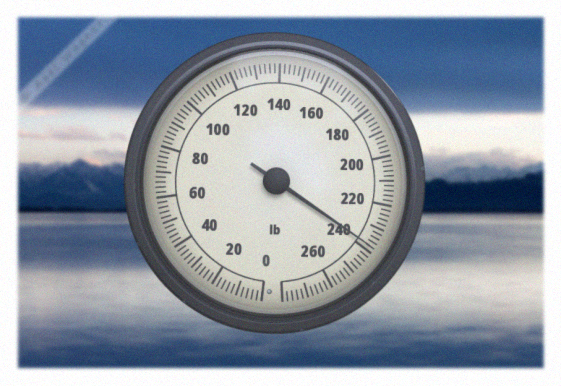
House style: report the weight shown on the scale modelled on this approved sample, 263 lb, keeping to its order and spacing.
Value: 238 lb
